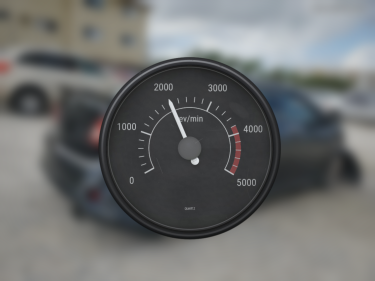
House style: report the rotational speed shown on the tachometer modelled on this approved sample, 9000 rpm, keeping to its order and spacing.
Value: 2000 rpm
